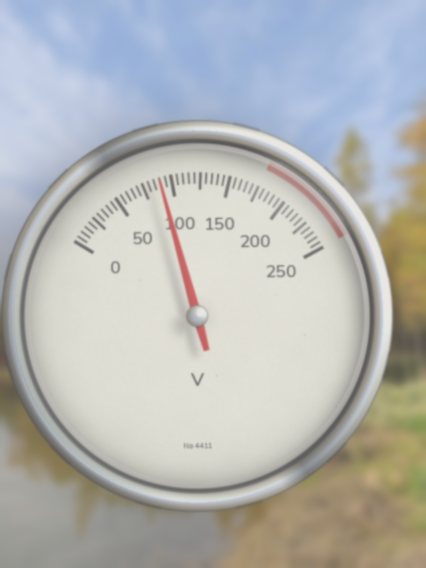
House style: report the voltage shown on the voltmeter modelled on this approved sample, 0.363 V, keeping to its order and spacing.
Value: 90 V
